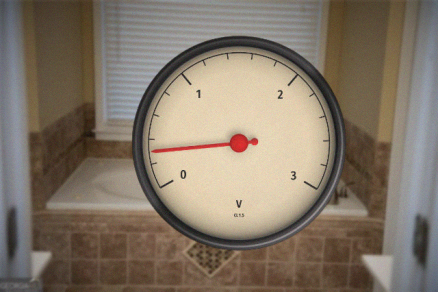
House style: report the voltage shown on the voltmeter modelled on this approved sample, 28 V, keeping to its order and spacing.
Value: 0.3 V
